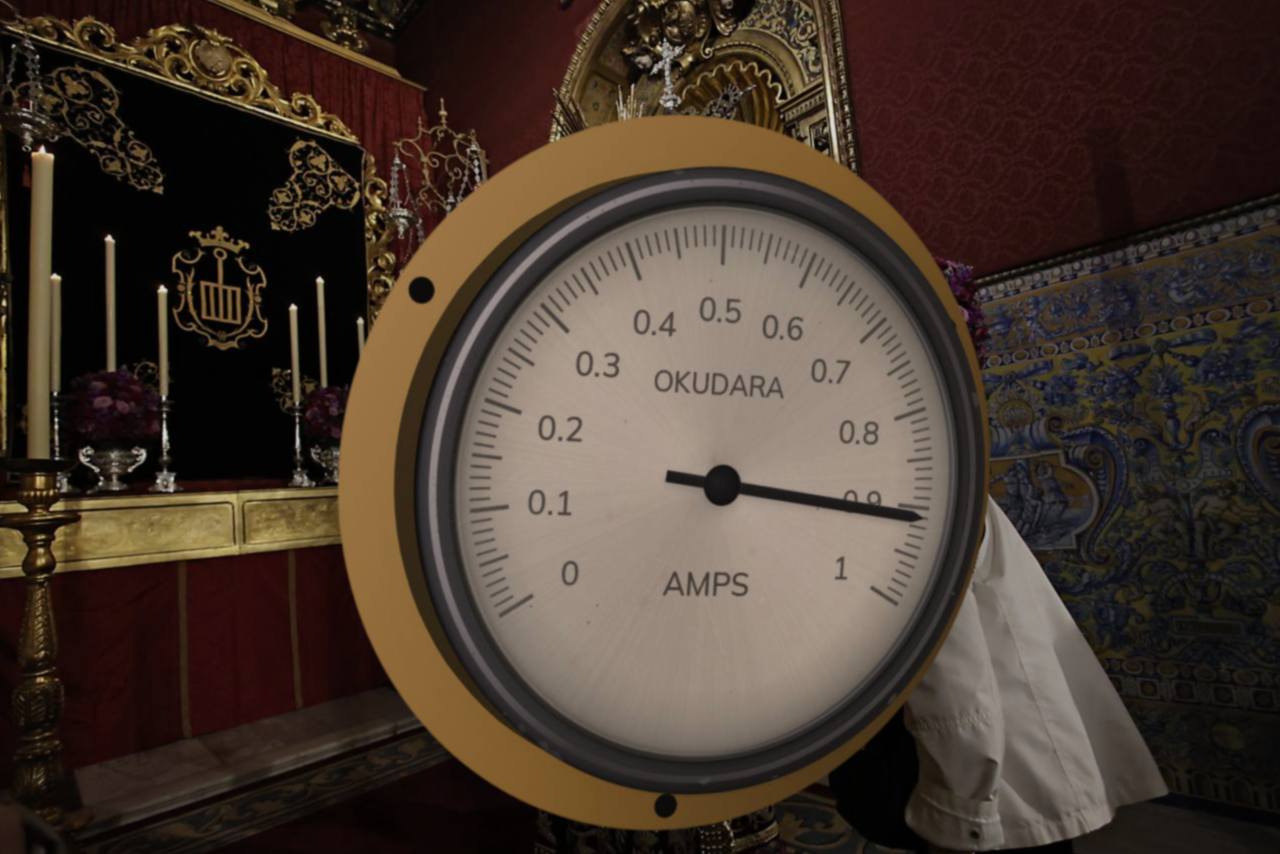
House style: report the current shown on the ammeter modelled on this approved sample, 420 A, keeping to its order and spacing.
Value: 0.91 A
